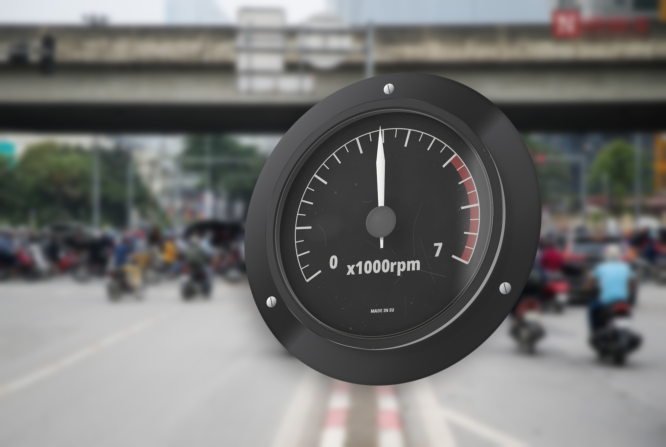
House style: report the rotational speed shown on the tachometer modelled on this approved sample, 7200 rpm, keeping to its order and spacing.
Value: 3500 rpm
